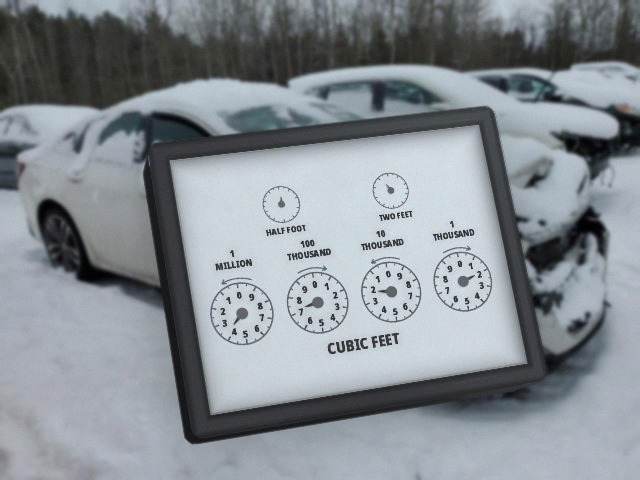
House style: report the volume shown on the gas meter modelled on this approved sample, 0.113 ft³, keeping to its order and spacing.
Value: 372200 ft³
